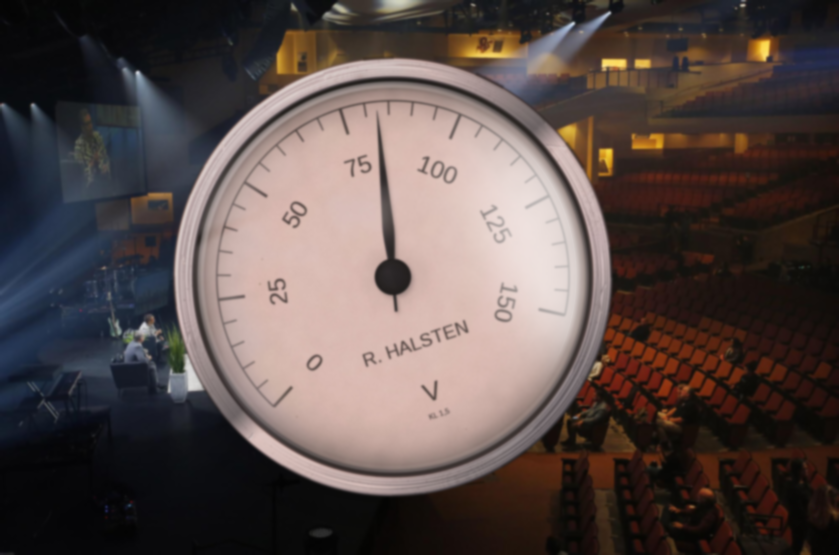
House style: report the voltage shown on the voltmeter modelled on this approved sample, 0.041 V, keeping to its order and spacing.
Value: 82.5 V
